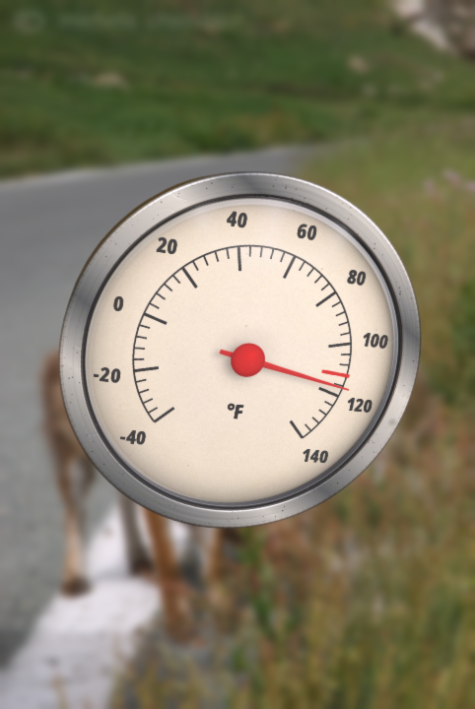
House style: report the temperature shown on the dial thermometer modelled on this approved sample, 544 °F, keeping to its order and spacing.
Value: 116 °F
